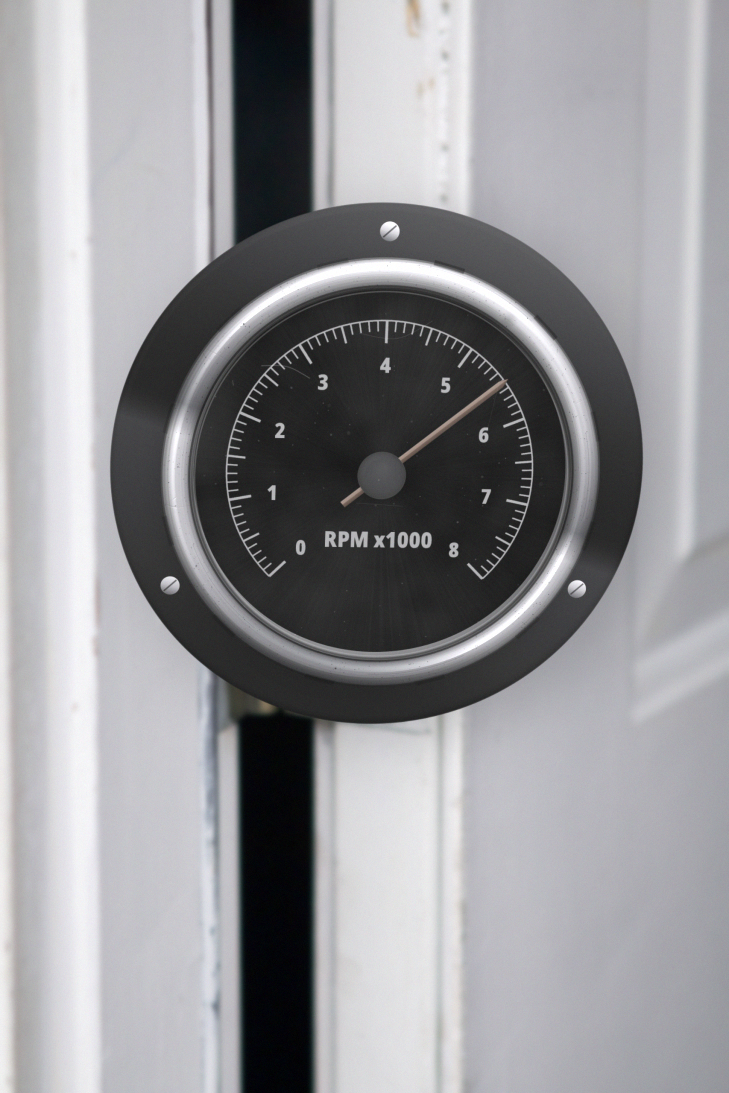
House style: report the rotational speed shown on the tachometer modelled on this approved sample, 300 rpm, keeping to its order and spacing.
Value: 5500 rpm
